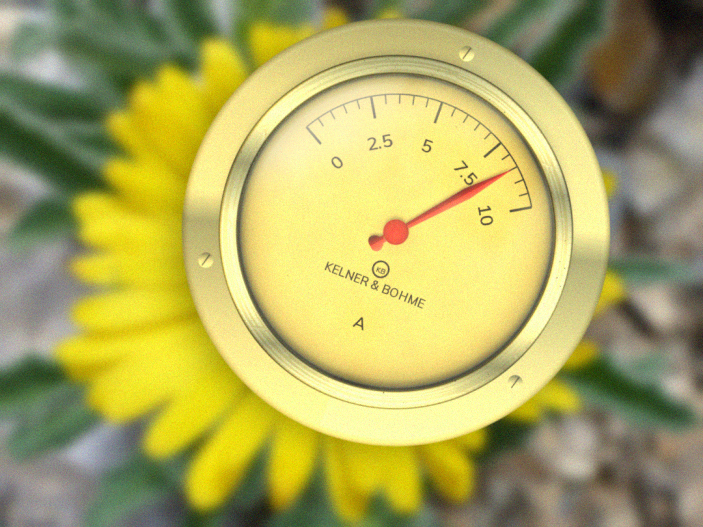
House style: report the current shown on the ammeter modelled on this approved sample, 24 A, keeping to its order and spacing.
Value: 8.5 A
